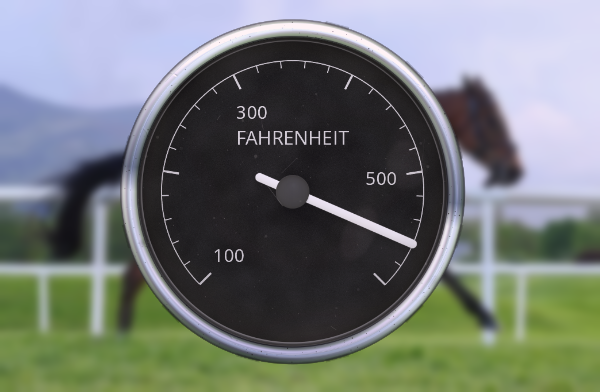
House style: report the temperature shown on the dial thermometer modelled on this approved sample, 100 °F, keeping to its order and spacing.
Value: 560 °F
